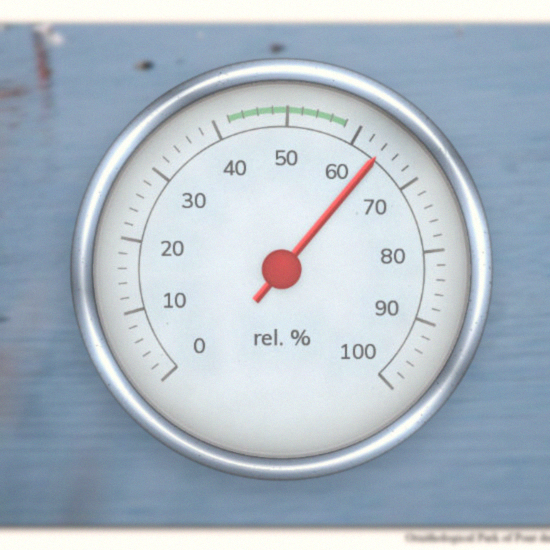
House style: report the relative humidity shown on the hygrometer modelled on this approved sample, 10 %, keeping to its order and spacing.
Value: 64 %
